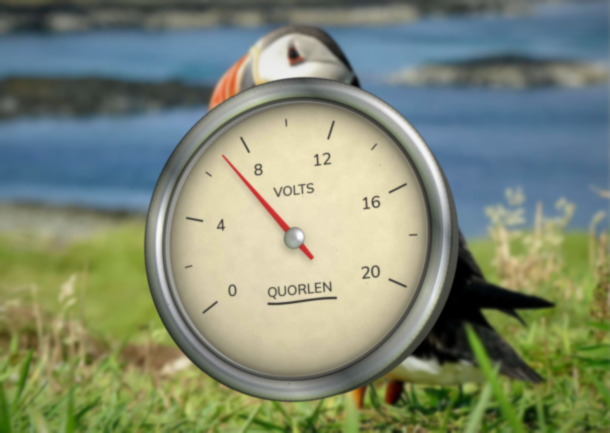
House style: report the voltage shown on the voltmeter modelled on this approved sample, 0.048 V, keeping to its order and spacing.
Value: 7 V
